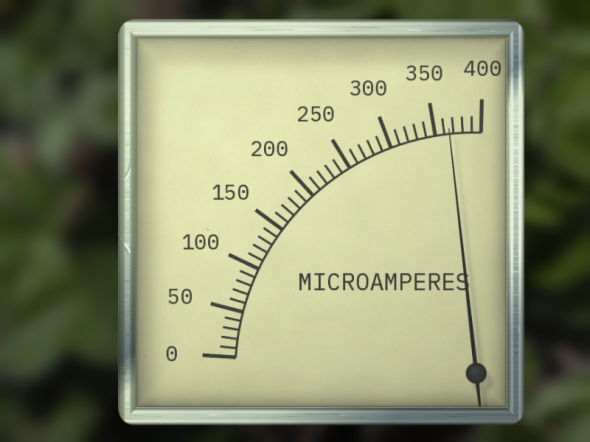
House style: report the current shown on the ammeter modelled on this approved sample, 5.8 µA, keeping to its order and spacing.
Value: 365 µA
